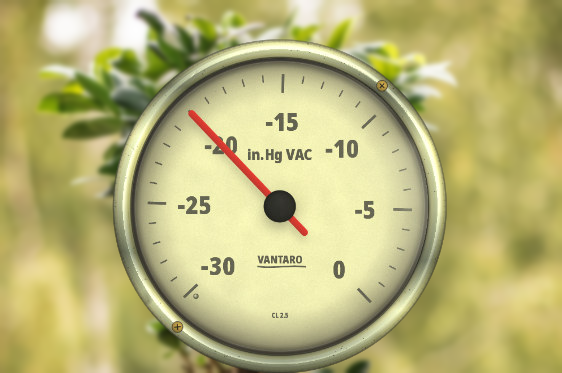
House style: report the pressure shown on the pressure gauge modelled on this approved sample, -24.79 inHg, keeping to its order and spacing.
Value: -20 inHg
